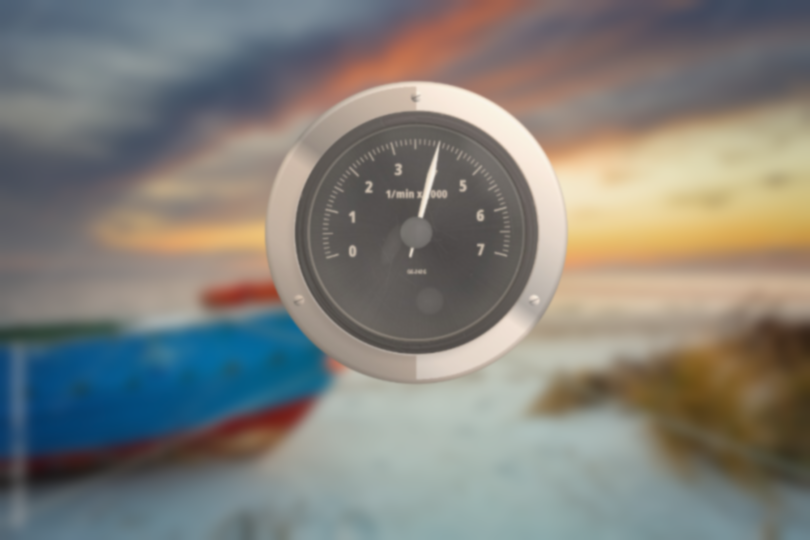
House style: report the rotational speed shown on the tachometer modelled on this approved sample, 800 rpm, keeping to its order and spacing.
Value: 4000 rpm
